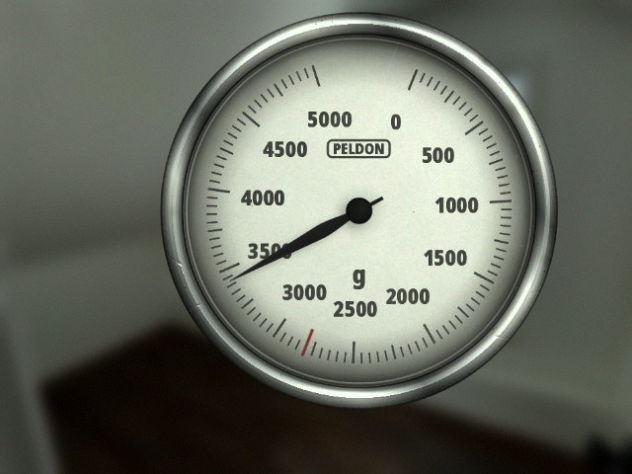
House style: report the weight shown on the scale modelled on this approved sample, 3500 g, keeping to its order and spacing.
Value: 3425 g
